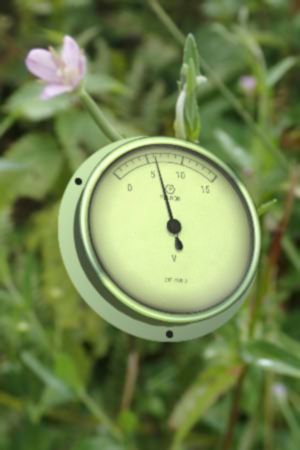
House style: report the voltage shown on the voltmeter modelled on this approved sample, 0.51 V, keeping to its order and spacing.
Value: 6 V
